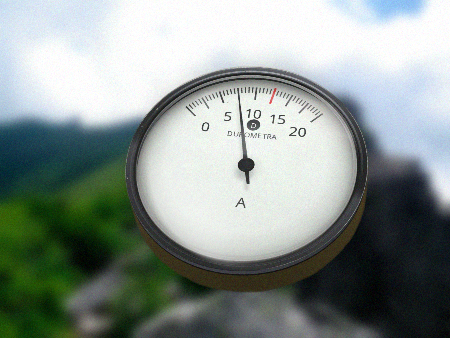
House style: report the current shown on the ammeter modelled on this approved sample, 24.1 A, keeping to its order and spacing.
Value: 7.5 A
